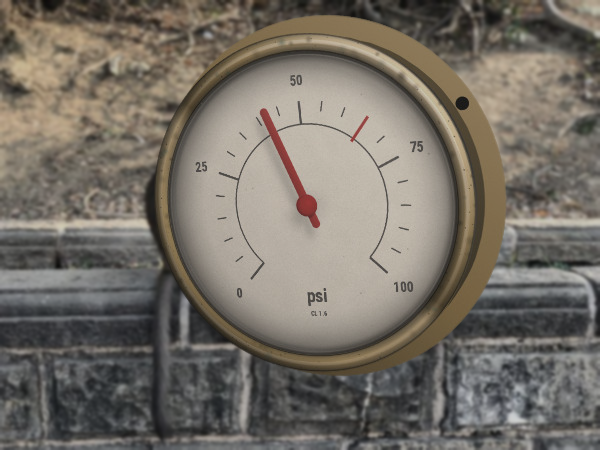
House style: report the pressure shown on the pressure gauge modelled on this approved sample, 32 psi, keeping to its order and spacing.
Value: 42.5 psi
